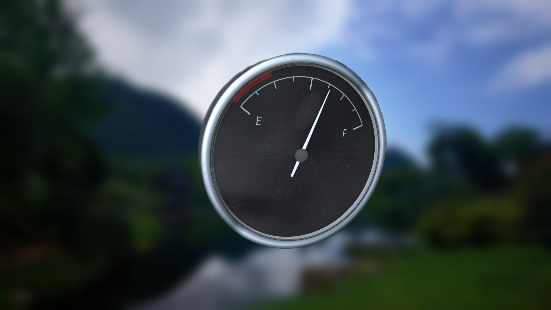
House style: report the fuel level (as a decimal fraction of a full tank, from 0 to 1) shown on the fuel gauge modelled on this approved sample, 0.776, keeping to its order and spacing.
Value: 0.625
